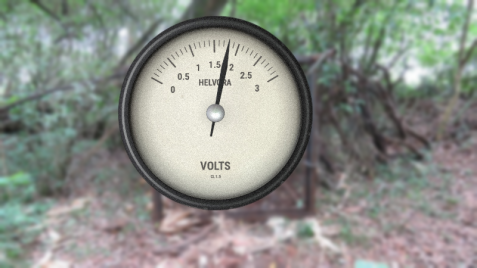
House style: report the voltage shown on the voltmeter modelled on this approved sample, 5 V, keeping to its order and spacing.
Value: 1.8 V
